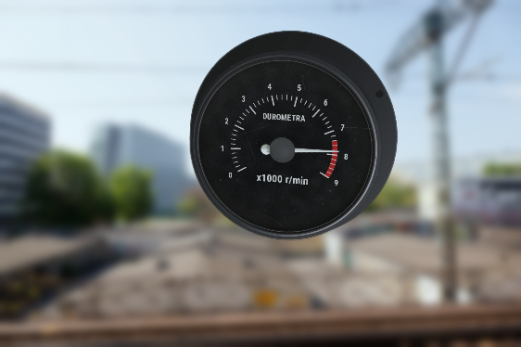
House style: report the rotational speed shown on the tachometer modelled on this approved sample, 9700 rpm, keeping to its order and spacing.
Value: 7800 rpm
